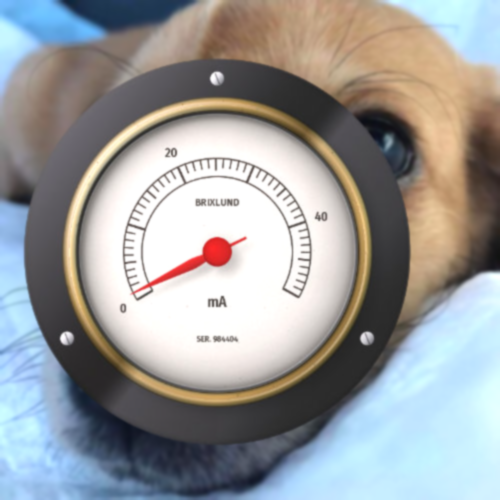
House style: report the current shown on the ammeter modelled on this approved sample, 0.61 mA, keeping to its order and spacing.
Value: 1 mA
